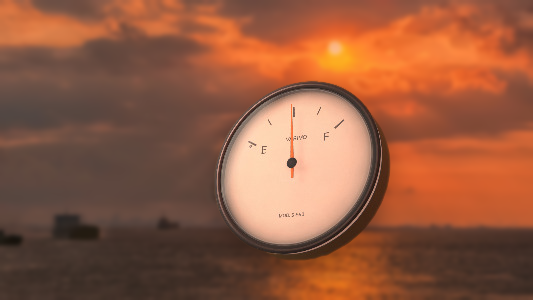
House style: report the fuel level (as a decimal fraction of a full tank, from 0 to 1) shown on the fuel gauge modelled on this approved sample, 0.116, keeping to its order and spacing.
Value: 0.5
